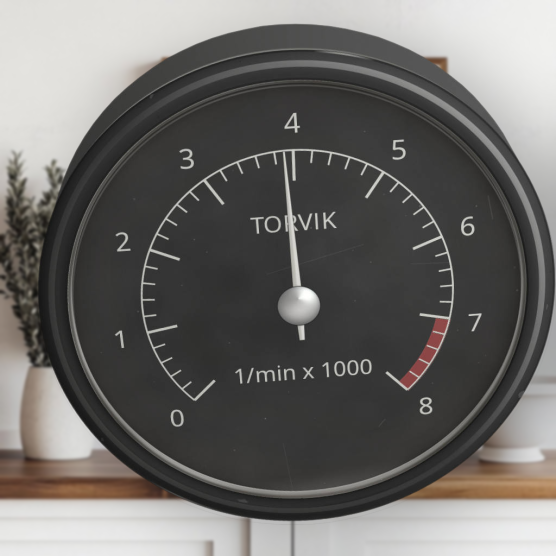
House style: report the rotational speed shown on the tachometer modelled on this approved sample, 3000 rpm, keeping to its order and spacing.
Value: 3900 rpm
